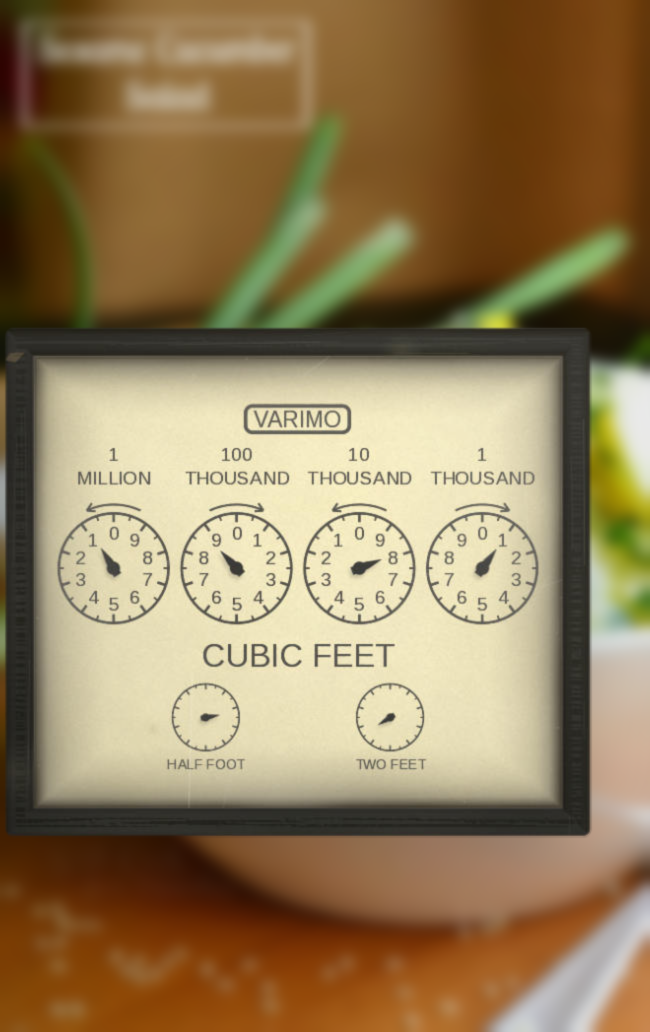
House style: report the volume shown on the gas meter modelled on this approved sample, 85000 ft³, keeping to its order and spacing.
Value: 88100 ft³
